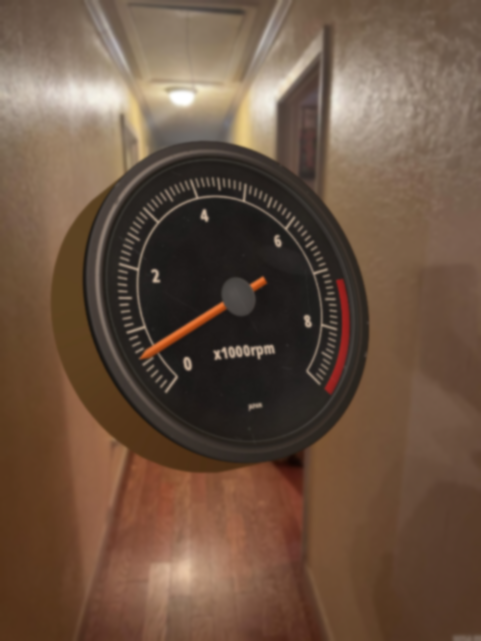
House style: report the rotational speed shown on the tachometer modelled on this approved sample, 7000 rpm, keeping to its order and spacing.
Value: 600 rpm
